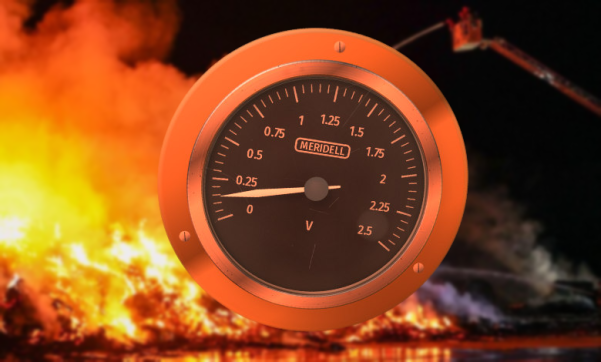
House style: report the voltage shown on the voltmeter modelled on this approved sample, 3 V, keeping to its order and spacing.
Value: 0.15 V
